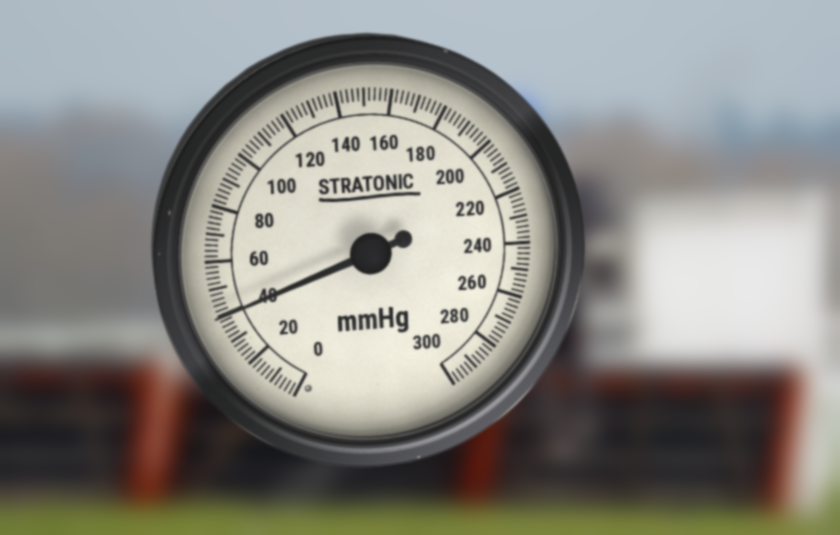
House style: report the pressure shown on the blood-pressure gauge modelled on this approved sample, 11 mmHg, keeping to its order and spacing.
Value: 40 mmHg
